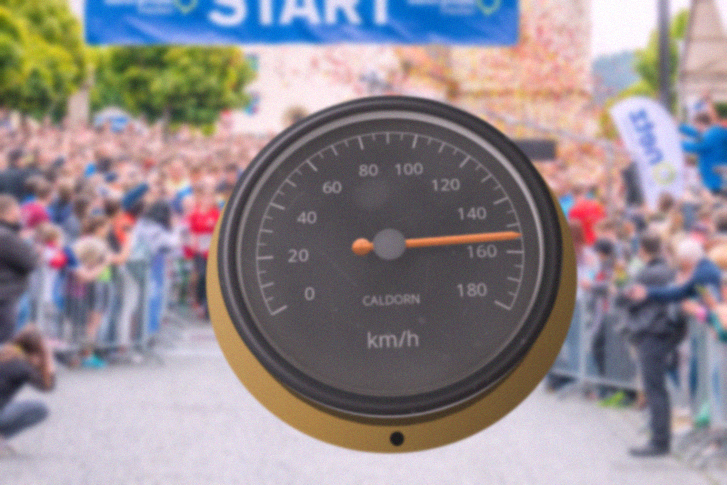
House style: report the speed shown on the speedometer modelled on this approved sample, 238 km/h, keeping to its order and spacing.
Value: 155 km/h
